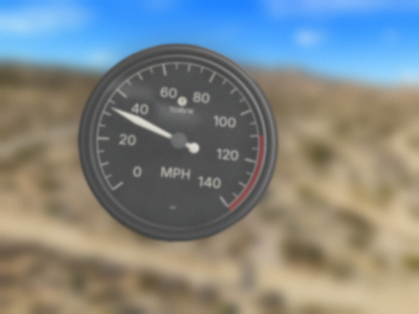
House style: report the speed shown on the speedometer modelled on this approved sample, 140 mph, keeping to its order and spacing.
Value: 32.5 mph
